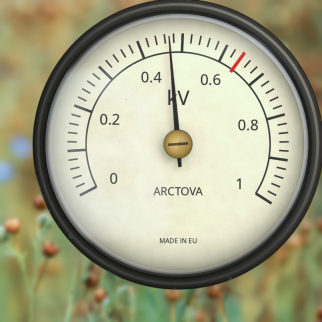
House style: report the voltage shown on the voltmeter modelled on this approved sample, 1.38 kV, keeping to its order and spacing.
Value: 0.47 kV
